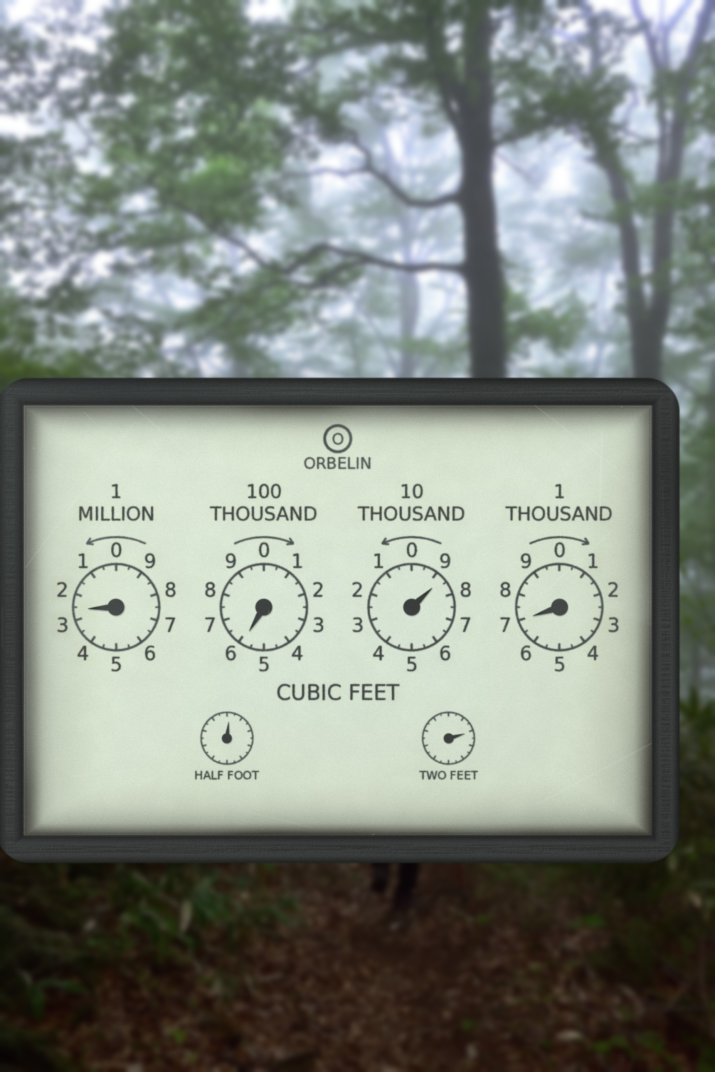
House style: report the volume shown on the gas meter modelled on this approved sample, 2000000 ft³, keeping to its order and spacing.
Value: 258700 ft³
